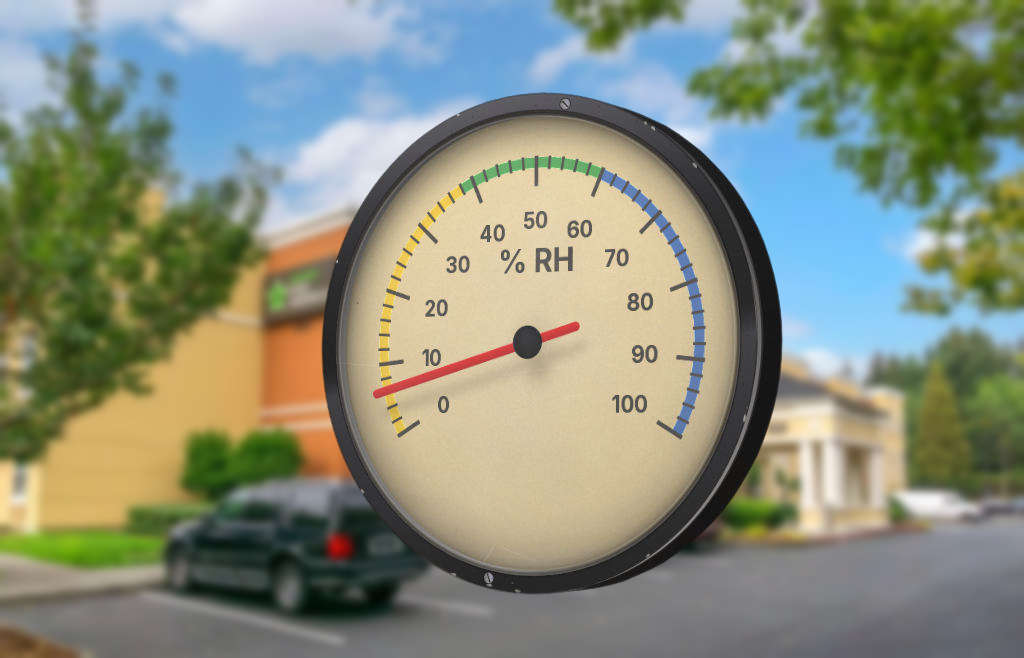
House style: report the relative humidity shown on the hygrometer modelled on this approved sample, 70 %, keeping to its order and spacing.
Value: 6 %
